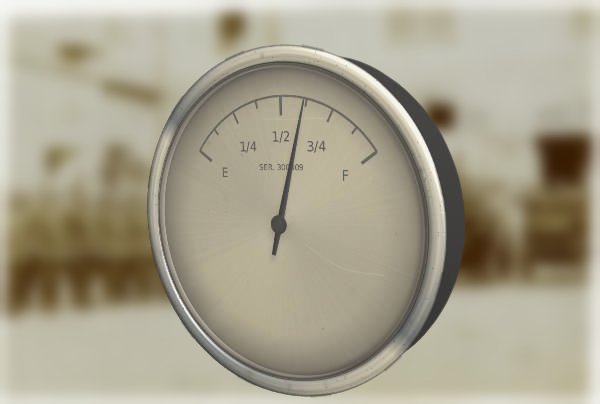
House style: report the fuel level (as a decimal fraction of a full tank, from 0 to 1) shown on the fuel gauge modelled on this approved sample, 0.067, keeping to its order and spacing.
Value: 0.625
